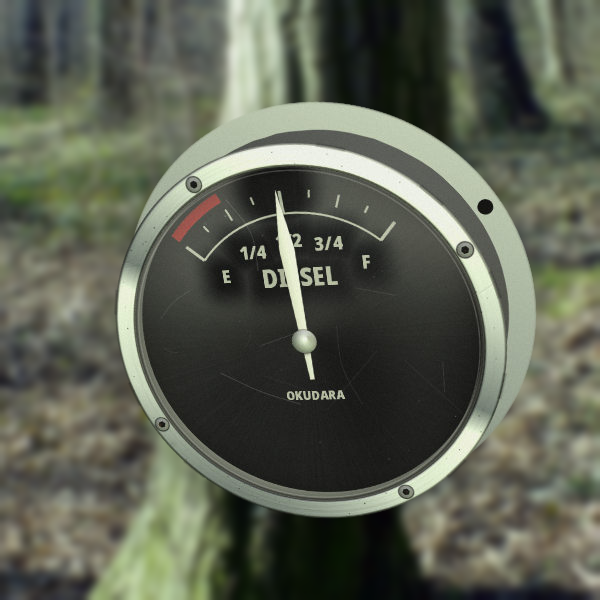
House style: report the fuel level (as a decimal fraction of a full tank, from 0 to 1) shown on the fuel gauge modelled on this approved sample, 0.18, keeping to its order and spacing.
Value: 0.5
